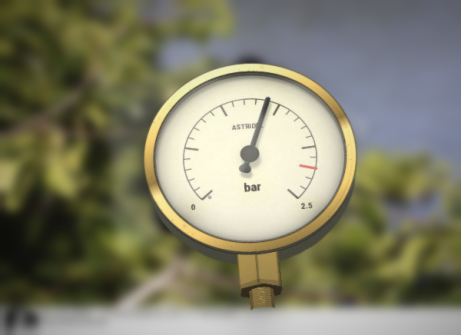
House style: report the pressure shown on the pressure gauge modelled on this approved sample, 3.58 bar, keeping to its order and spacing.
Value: 1.4 bar
